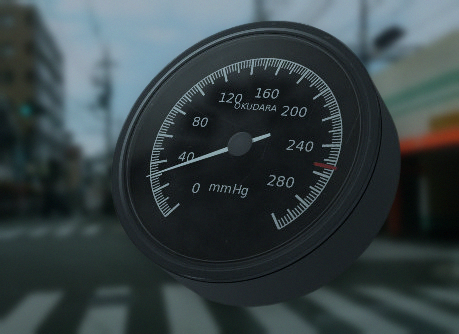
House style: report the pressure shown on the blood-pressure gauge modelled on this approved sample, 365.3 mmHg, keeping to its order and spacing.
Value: 30 mmHg
